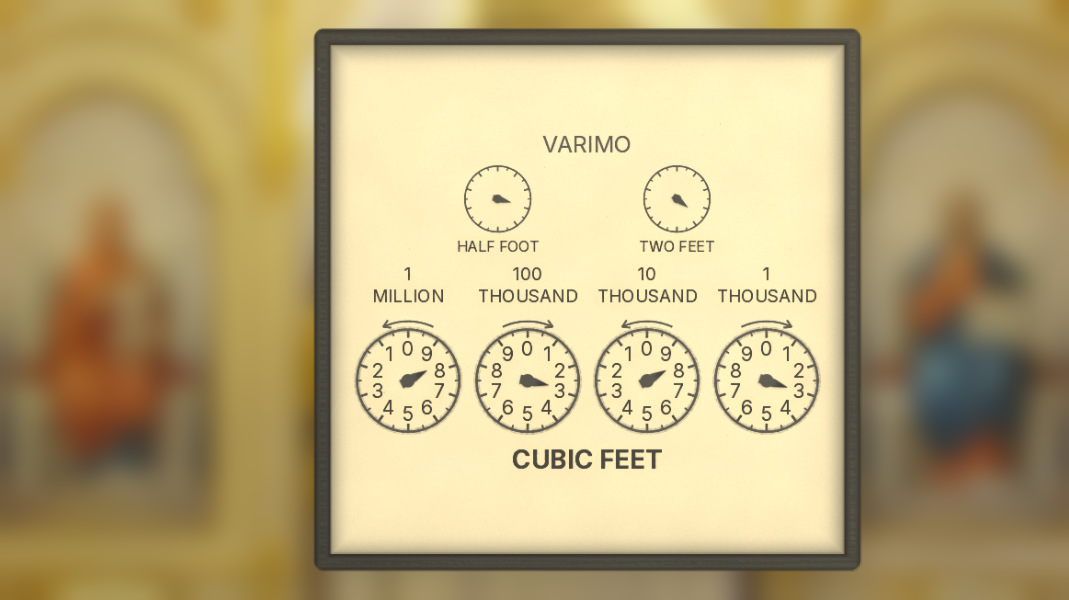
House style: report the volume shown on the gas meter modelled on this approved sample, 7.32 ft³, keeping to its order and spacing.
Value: 828300 ft³
